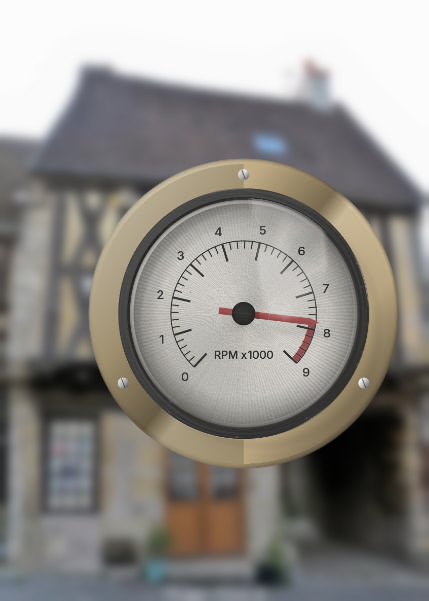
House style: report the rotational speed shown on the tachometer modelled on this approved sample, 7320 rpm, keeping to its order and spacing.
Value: 7800 rpm
